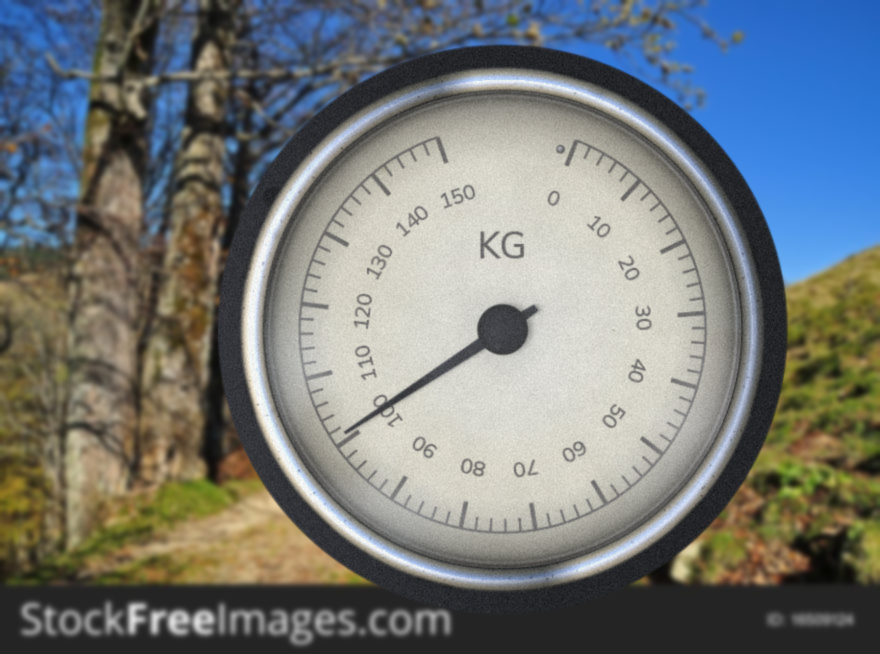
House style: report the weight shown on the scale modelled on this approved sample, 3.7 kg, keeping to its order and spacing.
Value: 101 kg
